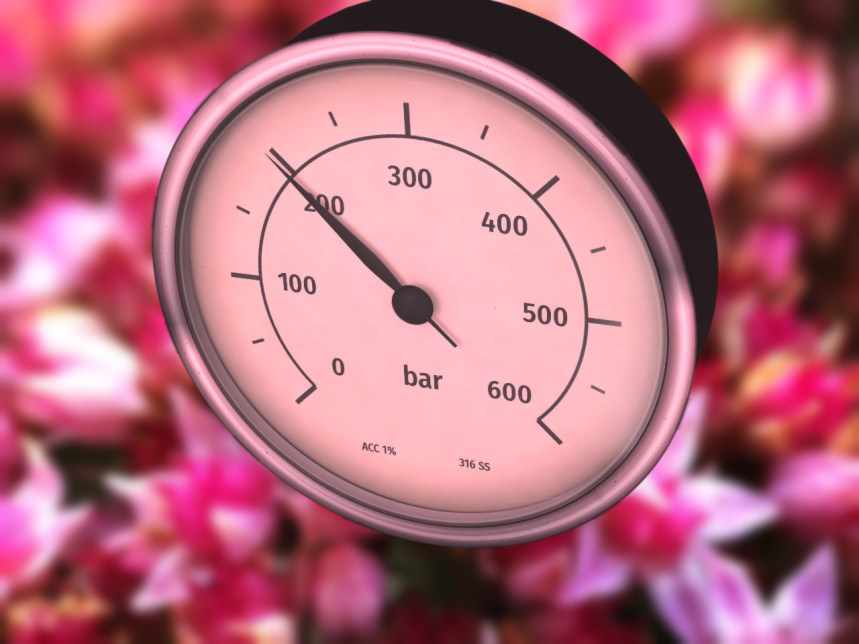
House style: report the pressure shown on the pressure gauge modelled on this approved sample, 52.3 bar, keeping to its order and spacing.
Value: 200 bar
